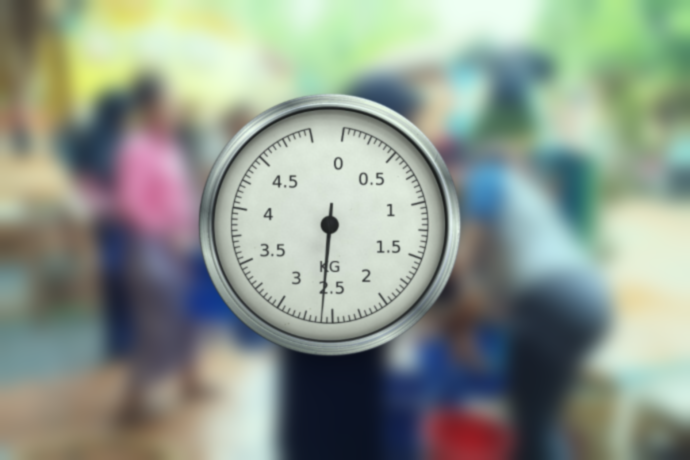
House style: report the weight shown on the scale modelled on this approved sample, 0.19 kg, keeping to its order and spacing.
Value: 2.6 kg
